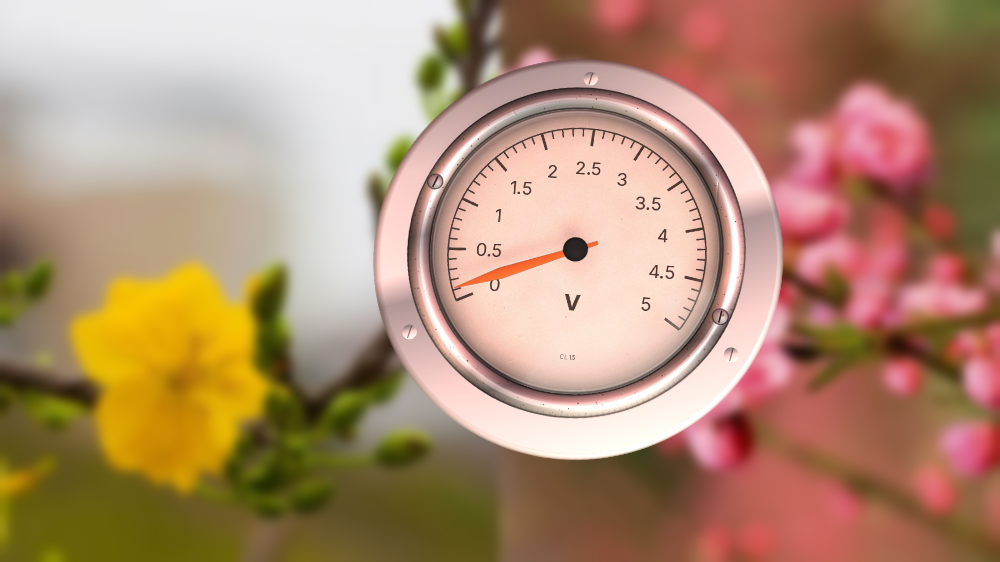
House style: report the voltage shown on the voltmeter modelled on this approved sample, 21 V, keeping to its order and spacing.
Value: 0.1 V
